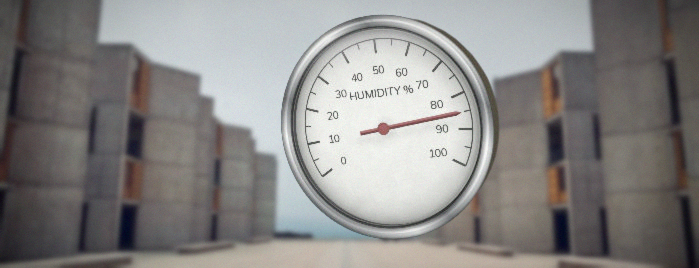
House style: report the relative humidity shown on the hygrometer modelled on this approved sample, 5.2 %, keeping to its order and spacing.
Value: 85 %
